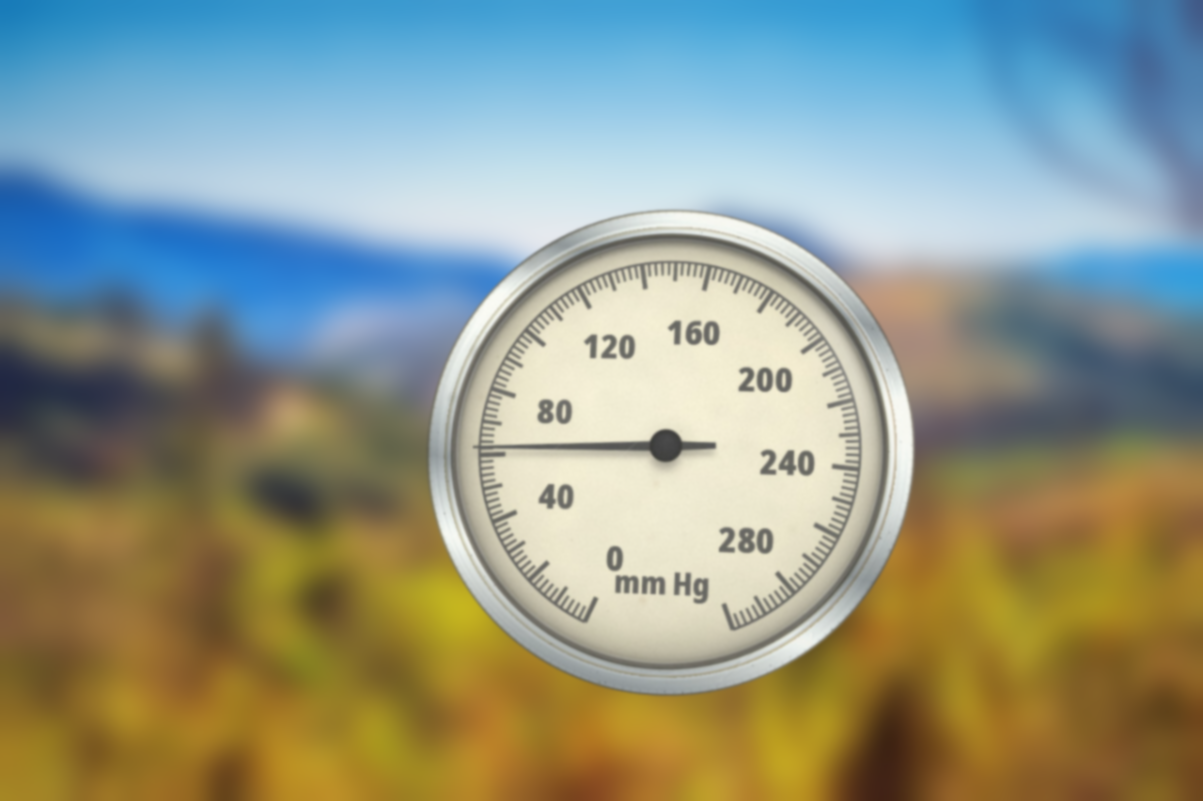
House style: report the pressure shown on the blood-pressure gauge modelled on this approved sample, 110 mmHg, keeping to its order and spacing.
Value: 62 mmHg
